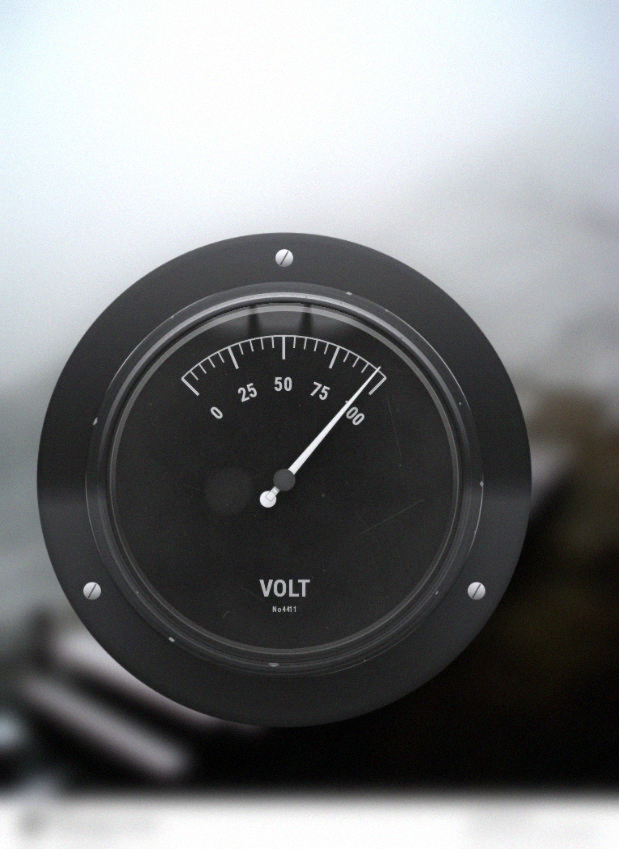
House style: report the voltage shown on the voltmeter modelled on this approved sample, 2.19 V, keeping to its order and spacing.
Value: 95 V
